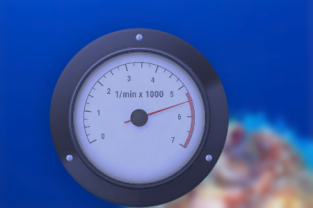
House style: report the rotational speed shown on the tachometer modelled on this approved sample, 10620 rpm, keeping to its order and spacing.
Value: 5500 rpm
